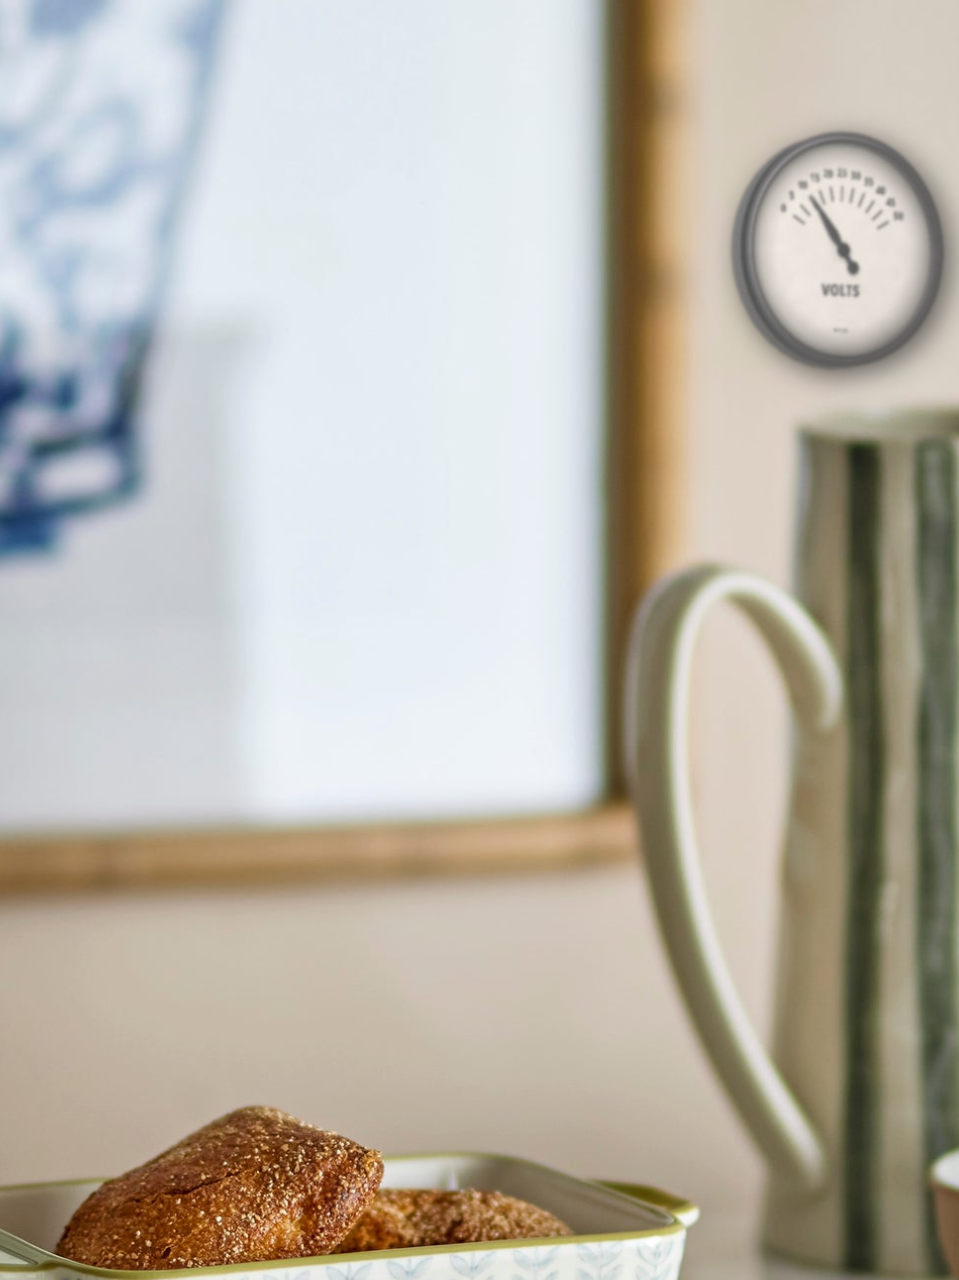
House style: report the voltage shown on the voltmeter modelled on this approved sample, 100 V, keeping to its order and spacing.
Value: 10 V
